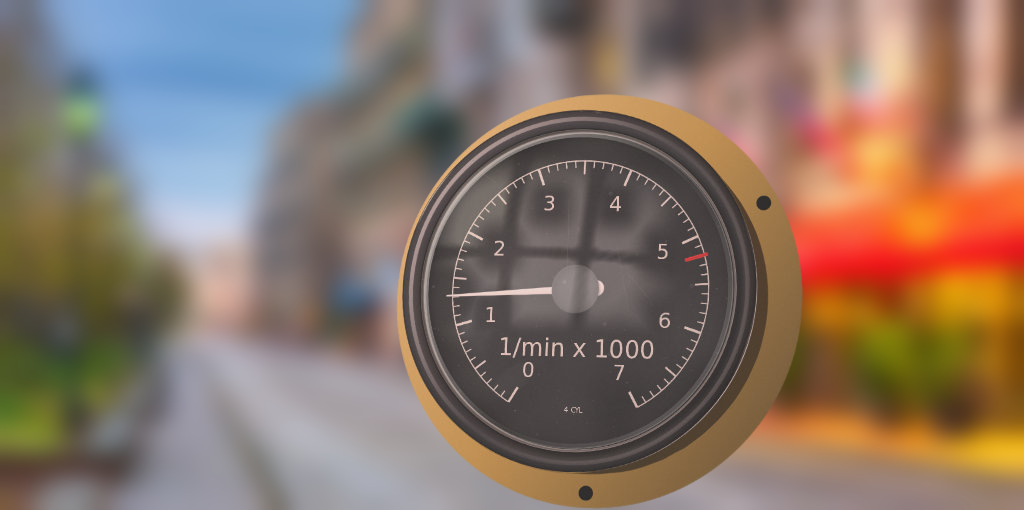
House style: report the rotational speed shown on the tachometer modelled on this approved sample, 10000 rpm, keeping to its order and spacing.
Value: 1300 rpm
